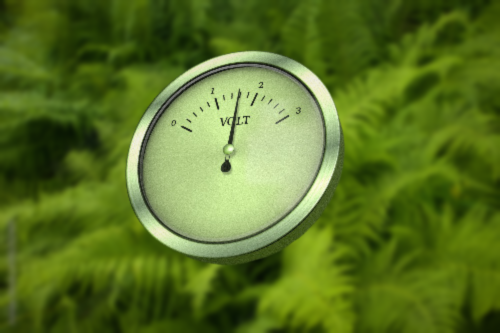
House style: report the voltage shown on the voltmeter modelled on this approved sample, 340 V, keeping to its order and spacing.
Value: 1.6 V
